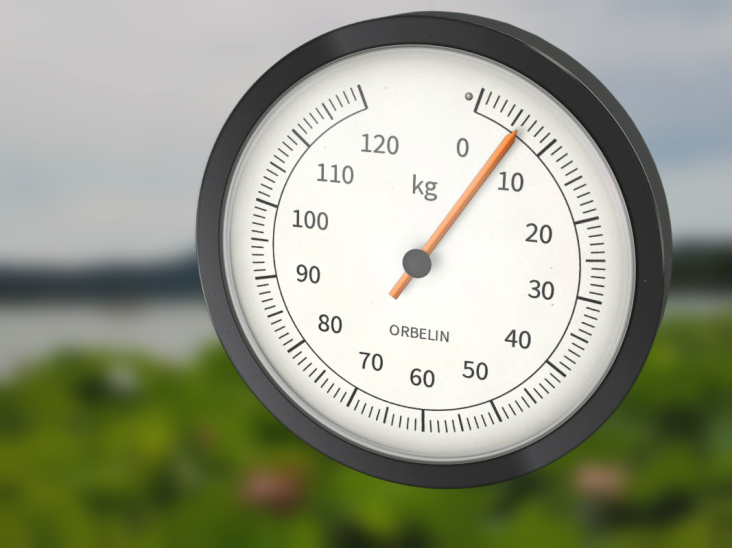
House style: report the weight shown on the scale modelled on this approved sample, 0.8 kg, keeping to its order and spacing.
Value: 6 kg
